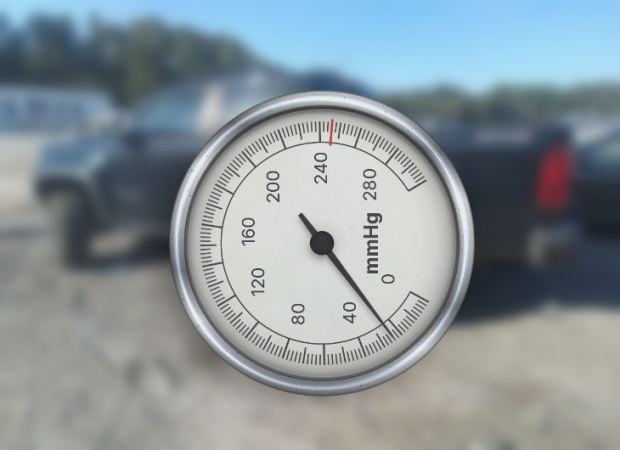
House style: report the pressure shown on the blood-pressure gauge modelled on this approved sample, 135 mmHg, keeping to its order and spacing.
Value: 24 mmHg
